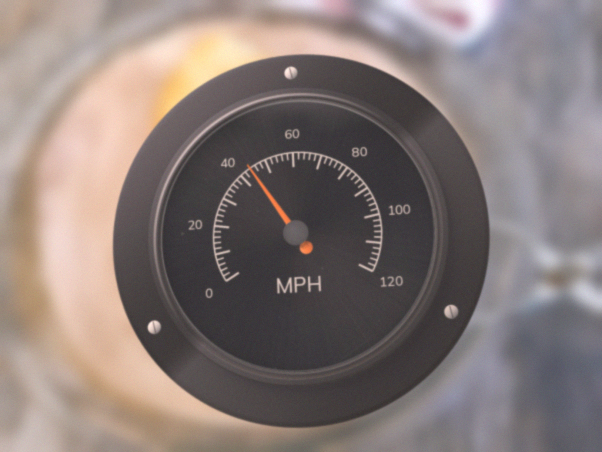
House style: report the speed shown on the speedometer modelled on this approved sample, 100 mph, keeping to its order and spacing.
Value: 44 mph
